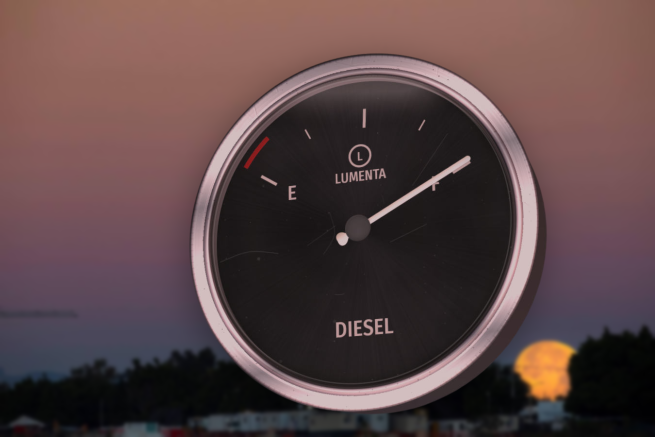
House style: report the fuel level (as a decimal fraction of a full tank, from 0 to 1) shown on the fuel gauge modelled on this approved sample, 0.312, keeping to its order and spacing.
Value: 1
